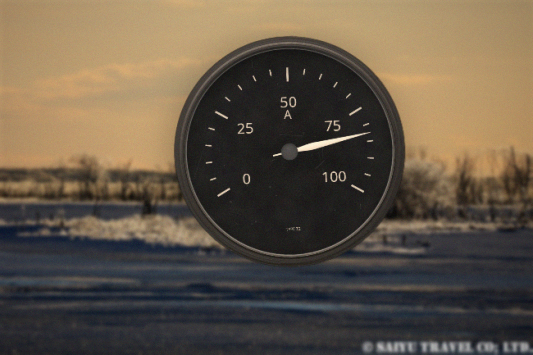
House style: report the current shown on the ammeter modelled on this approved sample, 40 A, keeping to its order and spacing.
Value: 82.5 A
